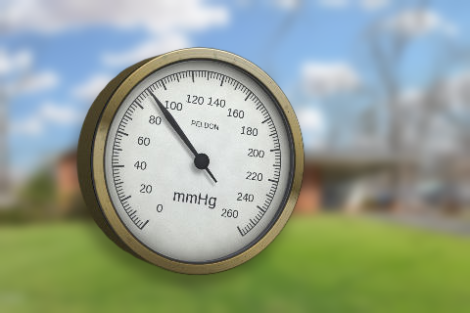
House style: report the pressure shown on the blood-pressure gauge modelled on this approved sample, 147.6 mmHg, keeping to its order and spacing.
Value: 90 mmHg
